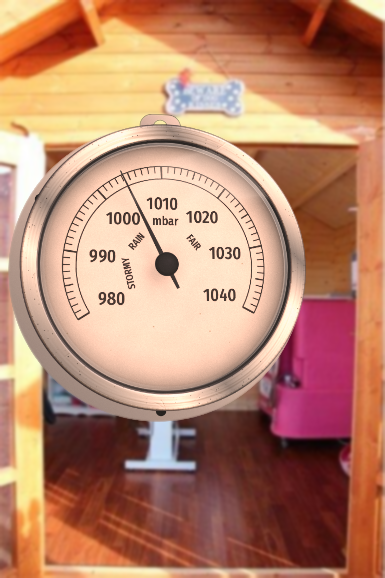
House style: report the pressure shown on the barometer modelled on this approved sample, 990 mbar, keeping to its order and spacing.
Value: 1004 mbar
